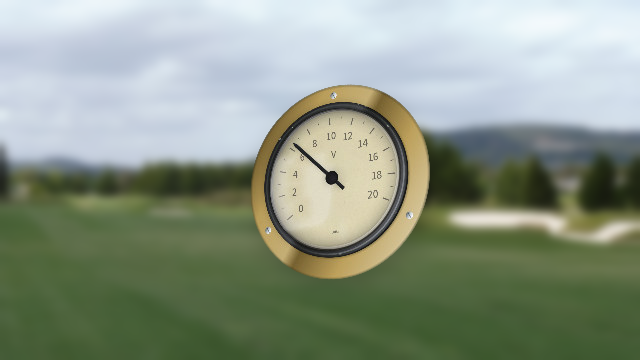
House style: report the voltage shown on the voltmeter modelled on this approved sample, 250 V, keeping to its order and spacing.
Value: 6.5 V
